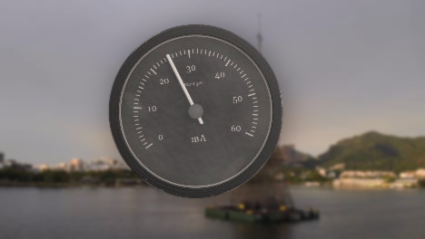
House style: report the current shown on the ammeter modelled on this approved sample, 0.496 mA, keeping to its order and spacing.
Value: 25 mA
